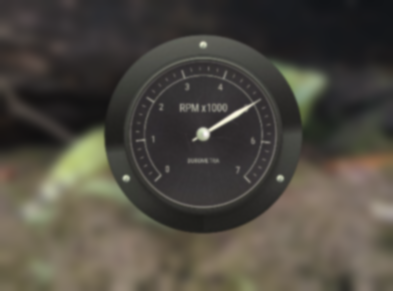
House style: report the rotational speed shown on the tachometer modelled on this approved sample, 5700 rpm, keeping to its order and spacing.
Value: 5000 rpm
